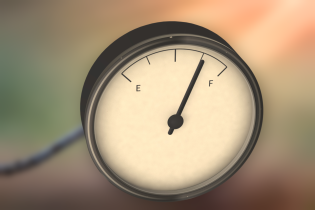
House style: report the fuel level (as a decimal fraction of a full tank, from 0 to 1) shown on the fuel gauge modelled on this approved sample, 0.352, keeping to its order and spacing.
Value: 0.75
